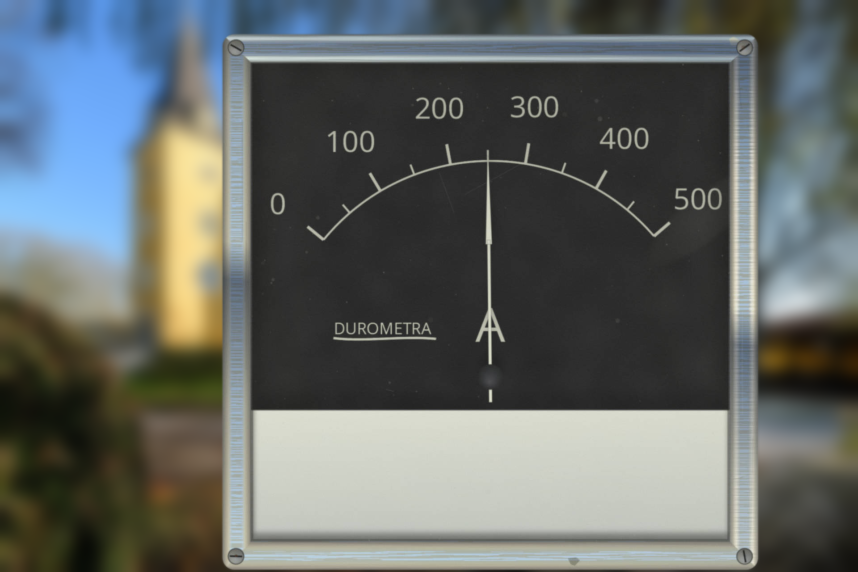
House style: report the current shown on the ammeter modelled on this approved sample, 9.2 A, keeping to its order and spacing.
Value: 250 A
